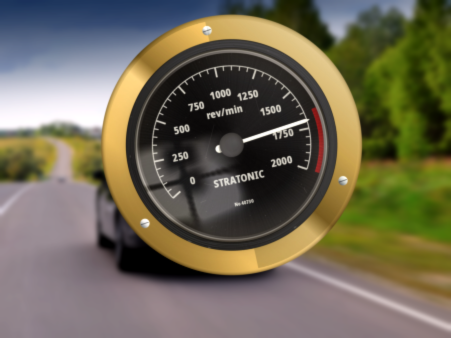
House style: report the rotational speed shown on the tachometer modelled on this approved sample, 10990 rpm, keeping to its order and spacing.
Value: 1700 rpm
